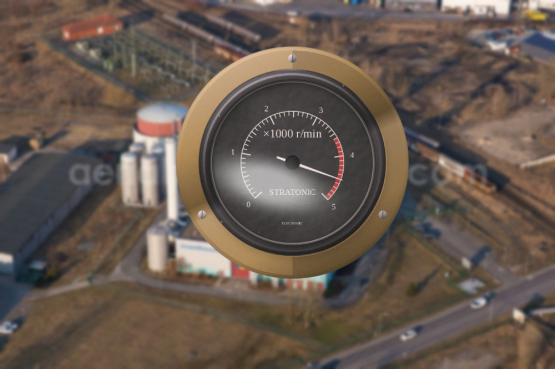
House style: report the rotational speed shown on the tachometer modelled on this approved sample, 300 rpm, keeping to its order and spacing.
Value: 4500 rpm
